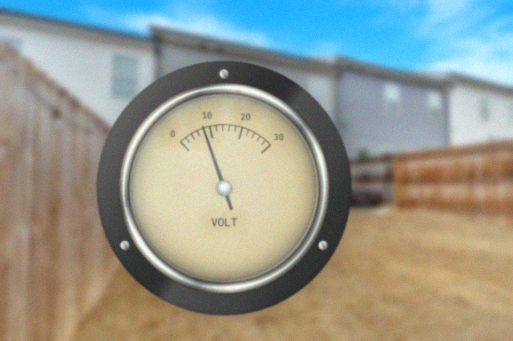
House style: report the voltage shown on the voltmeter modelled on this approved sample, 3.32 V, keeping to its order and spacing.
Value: 8 V
